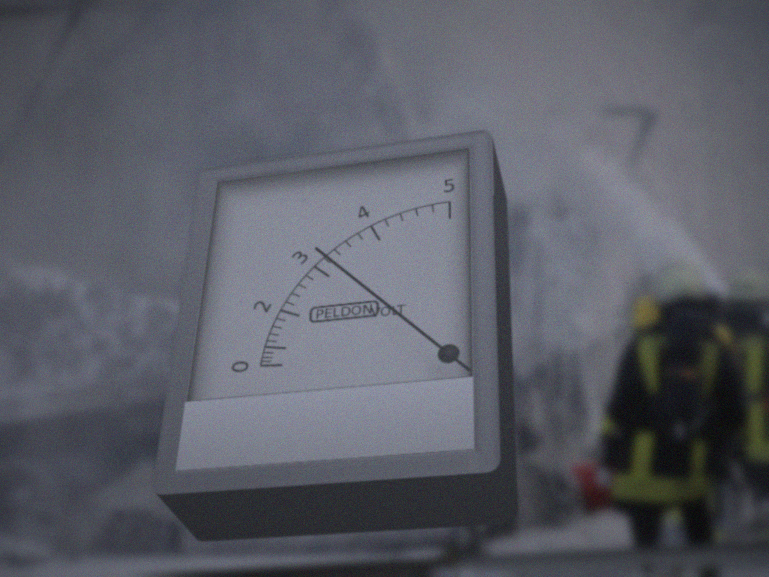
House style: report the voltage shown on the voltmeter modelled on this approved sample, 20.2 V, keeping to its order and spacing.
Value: 3.2 V
